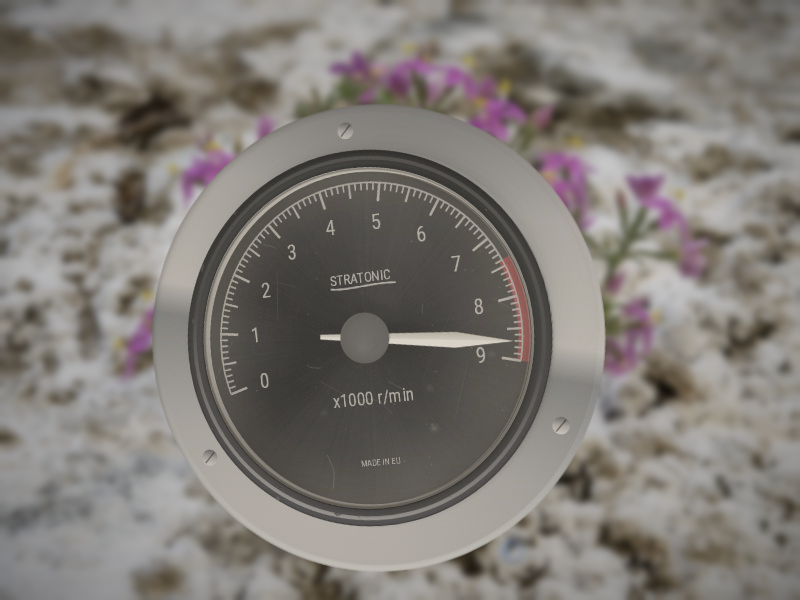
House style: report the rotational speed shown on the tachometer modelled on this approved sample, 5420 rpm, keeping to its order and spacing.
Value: 8700 rpm
